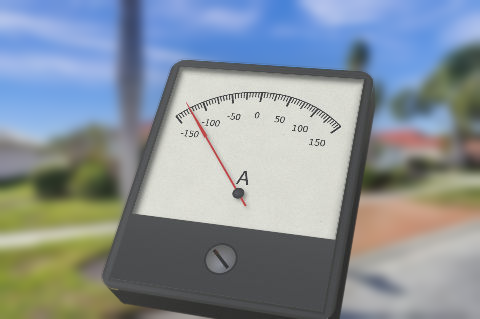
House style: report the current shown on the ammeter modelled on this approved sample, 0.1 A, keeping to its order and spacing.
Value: -125 A
